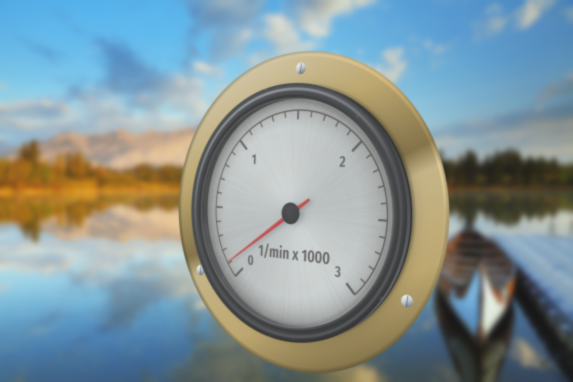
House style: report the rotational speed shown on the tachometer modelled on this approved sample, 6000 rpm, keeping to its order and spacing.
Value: 100 rpm
